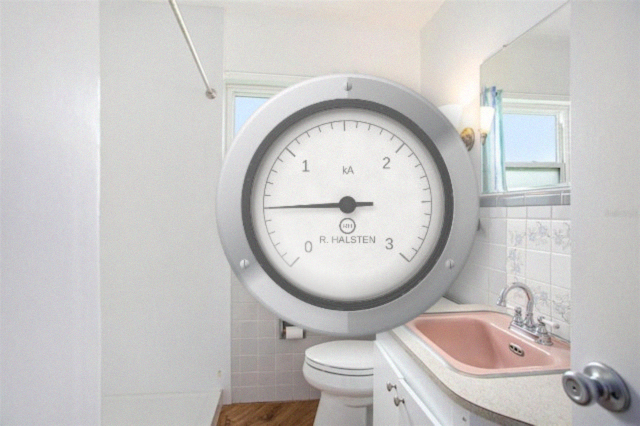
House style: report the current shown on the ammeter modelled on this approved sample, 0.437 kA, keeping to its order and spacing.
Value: 0.5 kA
